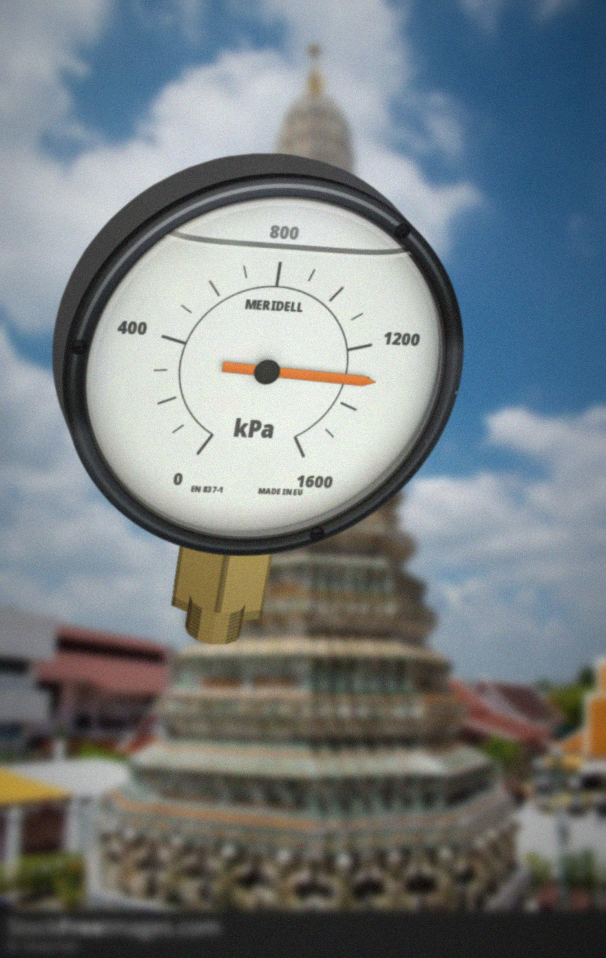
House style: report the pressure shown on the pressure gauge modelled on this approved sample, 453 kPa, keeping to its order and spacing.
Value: 1300 kPa
